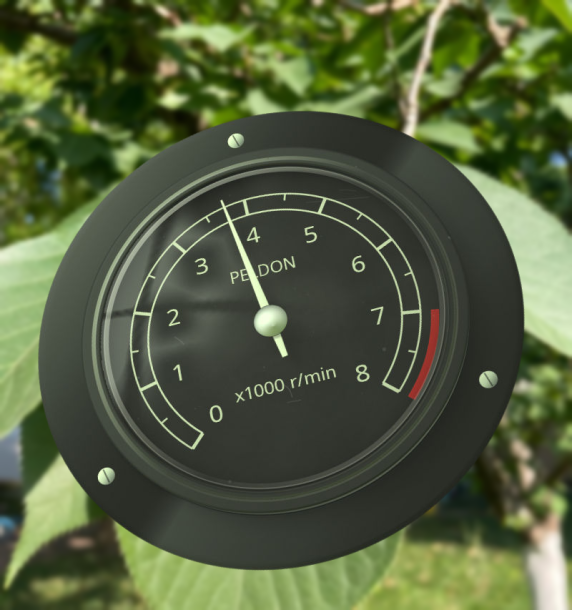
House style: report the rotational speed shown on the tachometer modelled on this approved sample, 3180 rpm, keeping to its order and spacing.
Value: 3750 rpm
